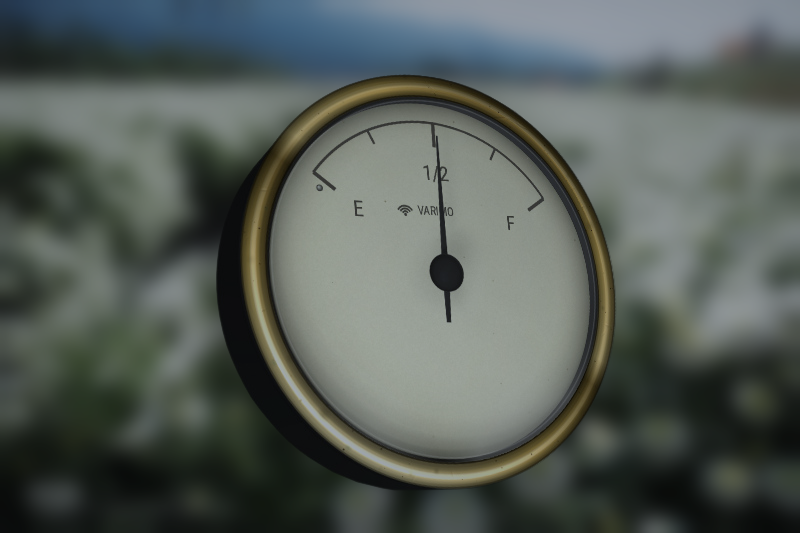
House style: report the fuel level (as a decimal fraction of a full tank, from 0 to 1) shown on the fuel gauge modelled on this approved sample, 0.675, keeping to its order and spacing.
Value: 0.5
